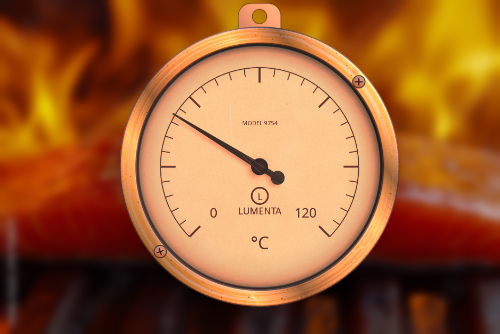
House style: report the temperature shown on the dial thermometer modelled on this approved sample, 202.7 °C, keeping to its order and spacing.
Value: 34 °C
